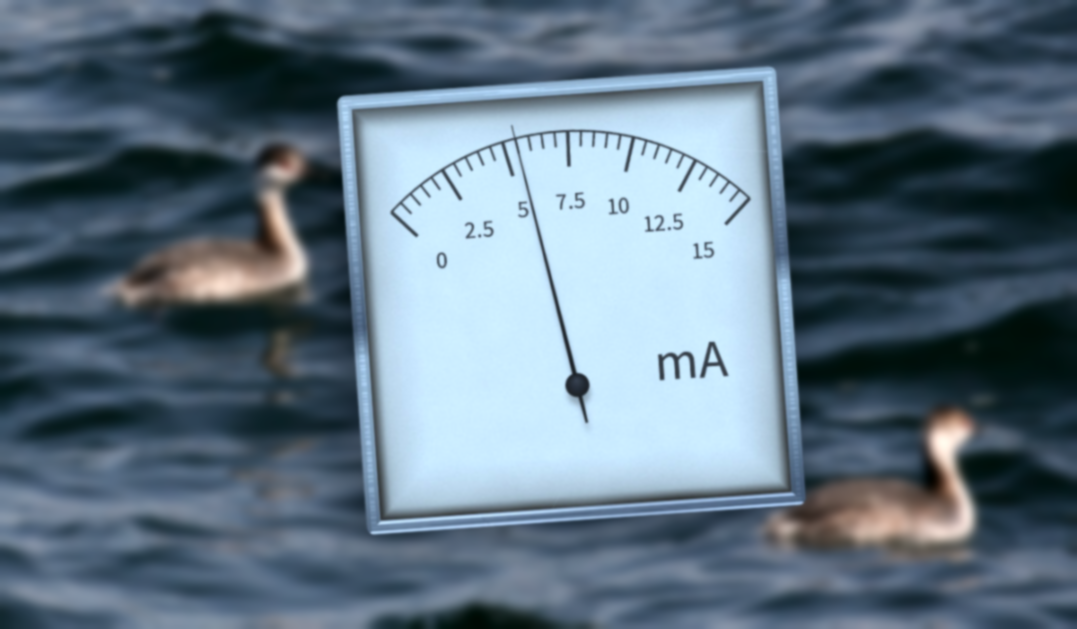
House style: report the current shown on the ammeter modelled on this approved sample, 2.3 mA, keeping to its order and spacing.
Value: 5.5 mA
